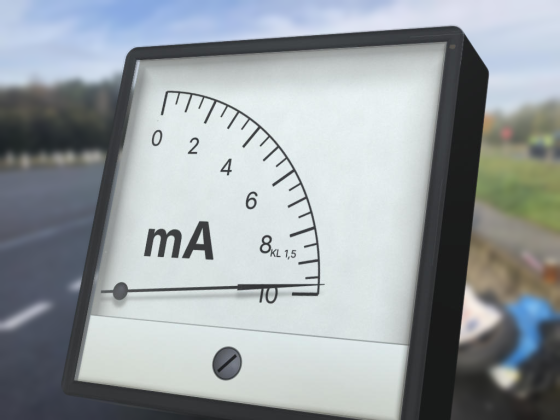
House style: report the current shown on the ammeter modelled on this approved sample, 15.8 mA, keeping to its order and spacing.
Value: 9.75 mA
